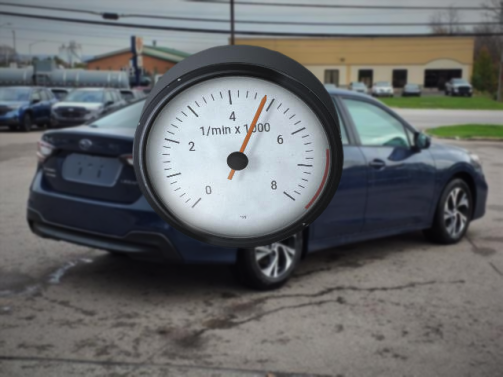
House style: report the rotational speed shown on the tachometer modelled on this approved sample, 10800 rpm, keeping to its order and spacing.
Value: 4800 rpm
